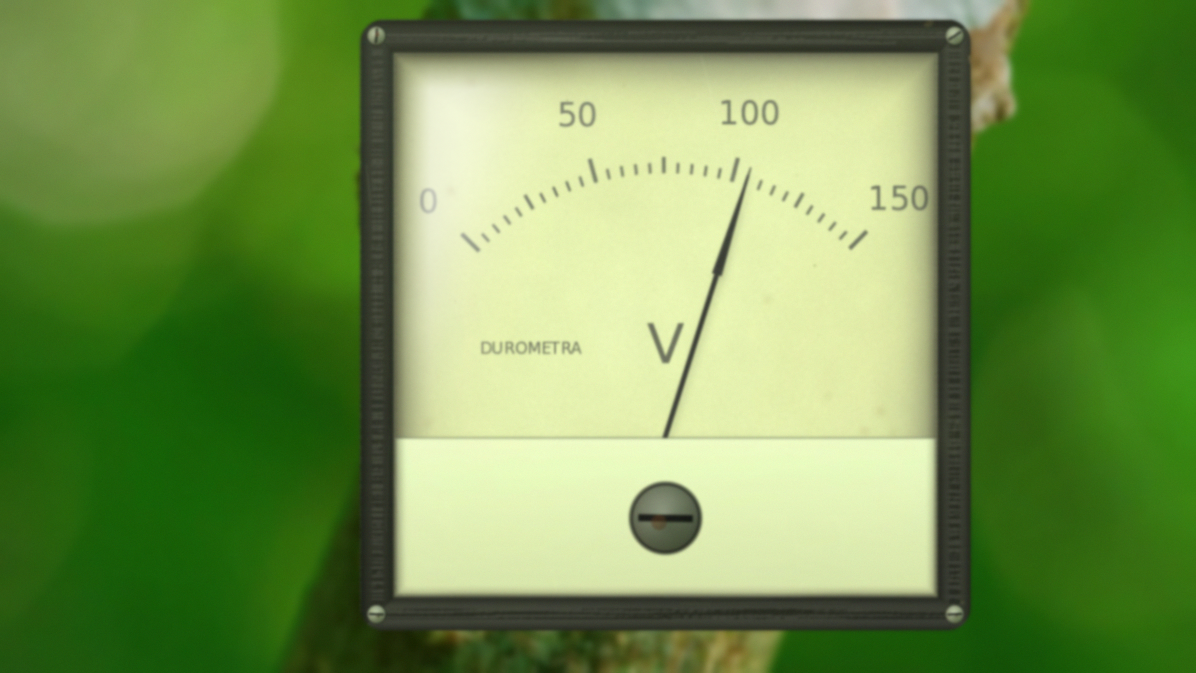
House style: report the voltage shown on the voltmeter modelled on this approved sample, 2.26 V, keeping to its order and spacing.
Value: 105 V
